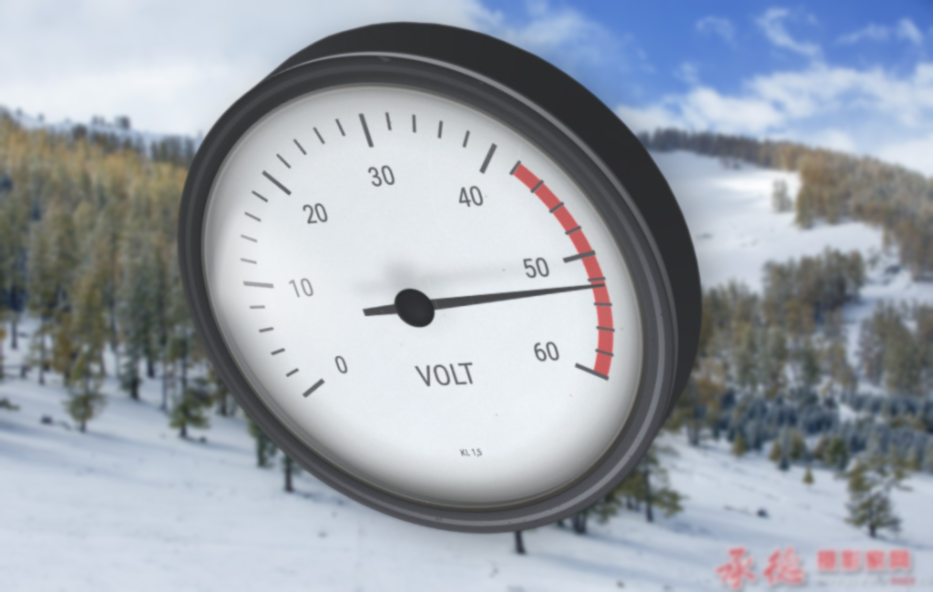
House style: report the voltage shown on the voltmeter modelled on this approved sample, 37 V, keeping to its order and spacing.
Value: 52 V
